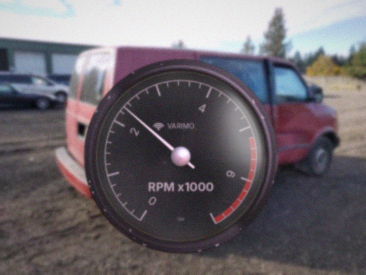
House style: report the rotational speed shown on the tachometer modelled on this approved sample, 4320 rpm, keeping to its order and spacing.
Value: 2300 rpm
